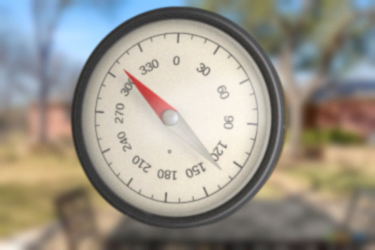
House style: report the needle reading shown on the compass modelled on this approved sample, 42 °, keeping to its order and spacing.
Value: 310 °
